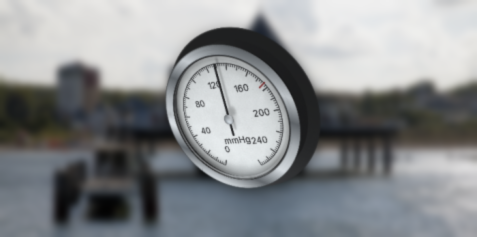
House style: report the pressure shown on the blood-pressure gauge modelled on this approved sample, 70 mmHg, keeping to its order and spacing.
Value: 130 mmHg
